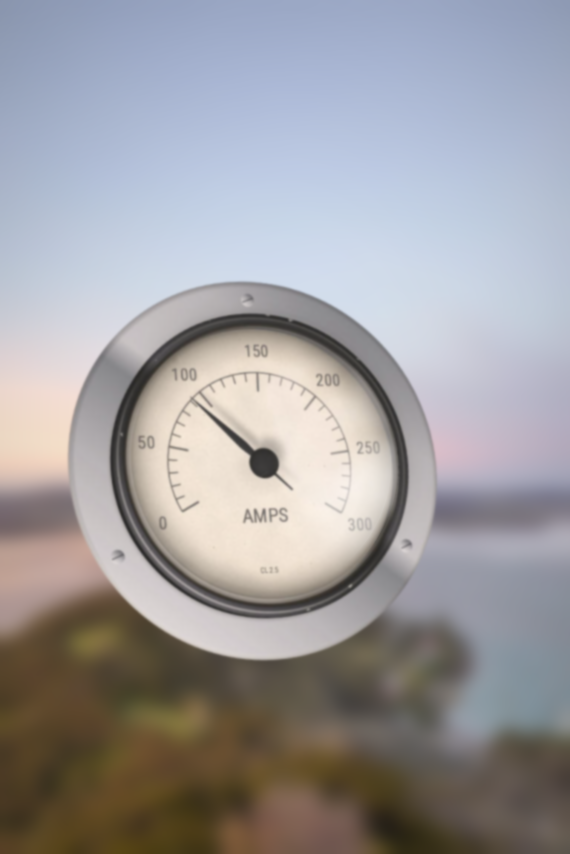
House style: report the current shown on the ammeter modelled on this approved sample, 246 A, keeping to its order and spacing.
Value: 90 A
